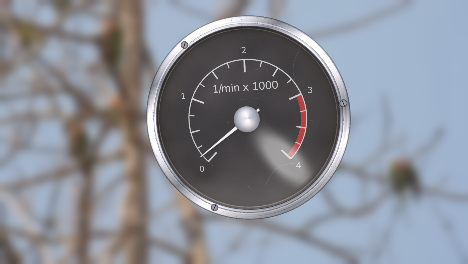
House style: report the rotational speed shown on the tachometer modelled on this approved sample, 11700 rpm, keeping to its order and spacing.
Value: 125 rpm
